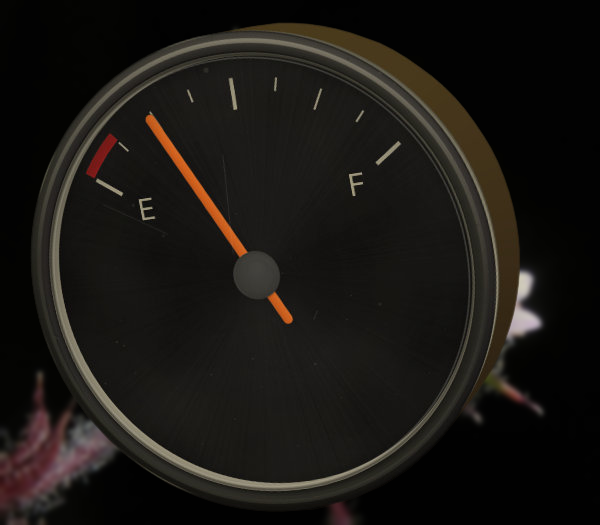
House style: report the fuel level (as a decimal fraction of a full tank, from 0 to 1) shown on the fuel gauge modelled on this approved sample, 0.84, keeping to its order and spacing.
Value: 0.25
